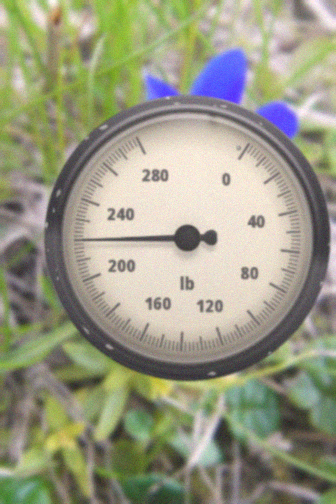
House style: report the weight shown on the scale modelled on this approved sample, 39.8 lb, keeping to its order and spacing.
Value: 220 lb
